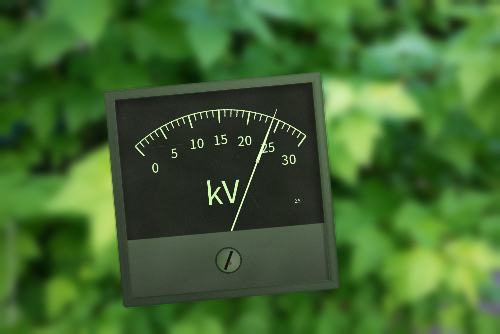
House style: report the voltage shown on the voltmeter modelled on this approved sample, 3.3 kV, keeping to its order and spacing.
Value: 24 kV
